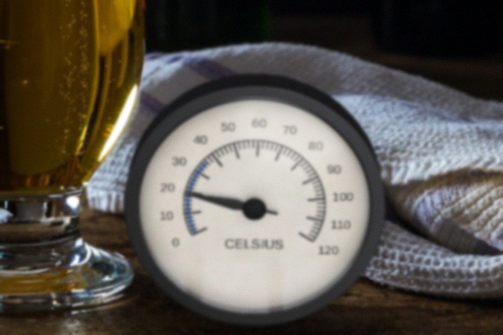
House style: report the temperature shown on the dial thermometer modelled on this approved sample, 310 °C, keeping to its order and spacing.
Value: 20 °C
